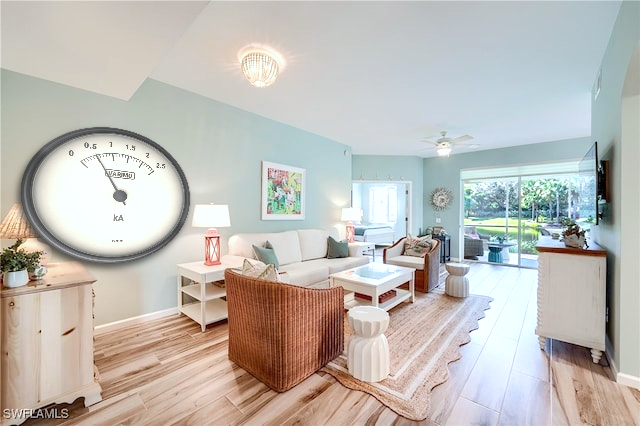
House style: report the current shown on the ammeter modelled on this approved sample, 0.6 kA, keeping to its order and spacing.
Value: 0.5 kA
